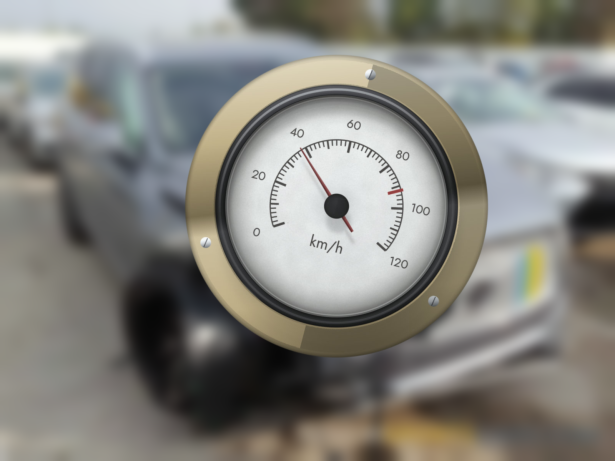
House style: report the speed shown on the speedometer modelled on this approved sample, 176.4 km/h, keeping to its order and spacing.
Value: 38 km/h
